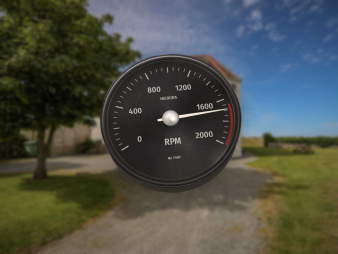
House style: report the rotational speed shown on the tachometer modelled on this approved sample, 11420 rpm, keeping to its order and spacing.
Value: 1700 rpm
